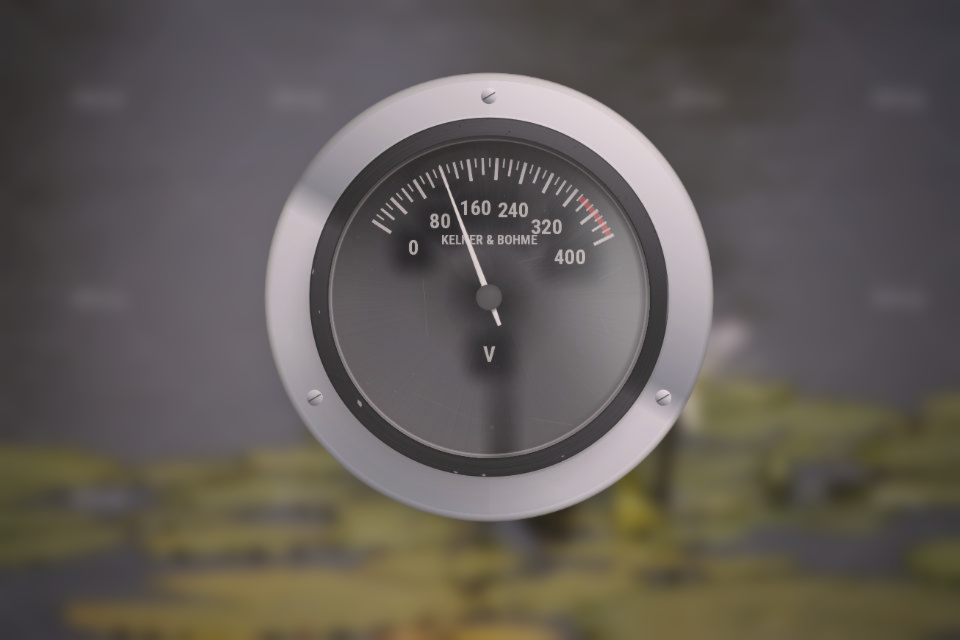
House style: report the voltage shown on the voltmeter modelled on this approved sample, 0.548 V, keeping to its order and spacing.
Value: 120 V
